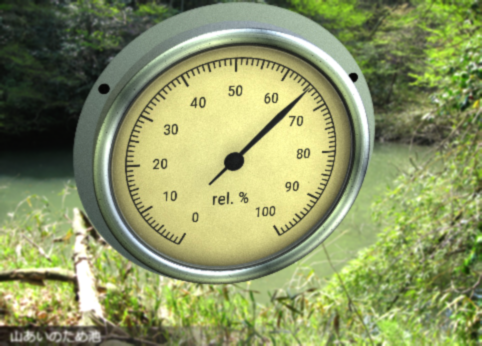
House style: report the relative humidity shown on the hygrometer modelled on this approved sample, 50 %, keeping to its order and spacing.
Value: 65 %
